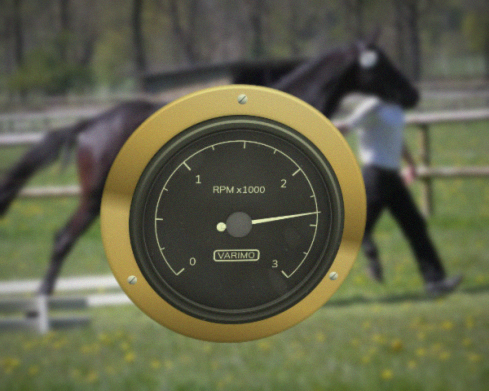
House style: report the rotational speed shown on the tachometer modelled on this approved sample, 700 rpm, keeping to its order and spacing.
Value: 2375 rpm
